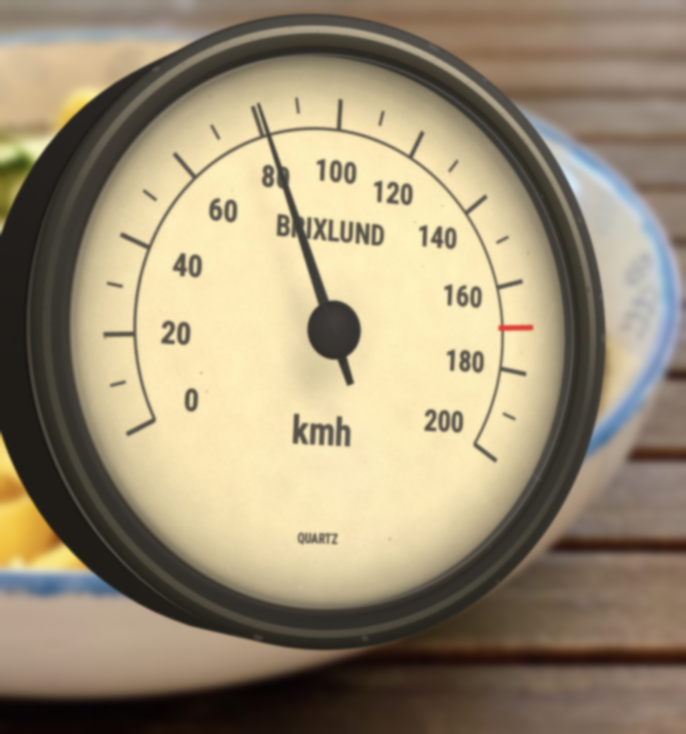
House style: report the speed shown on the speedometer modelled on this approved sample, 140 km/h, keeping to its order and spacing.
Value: 80 km/h
